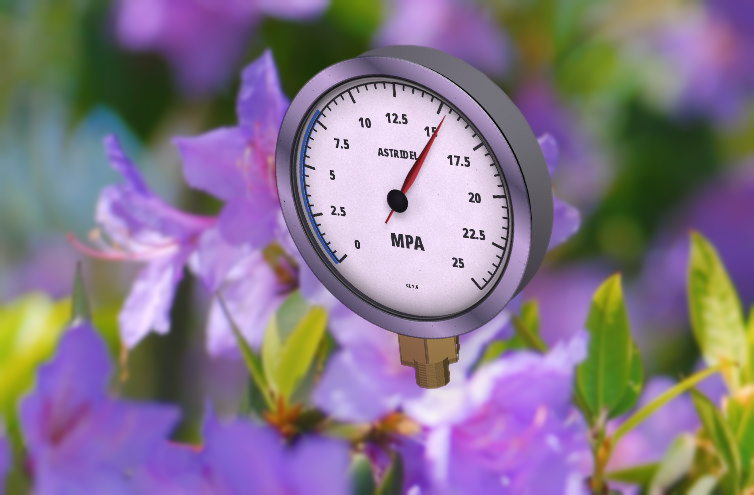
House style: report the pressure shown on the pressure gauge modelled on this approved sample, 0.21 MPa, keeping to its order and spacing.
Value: 15.5 MPa
